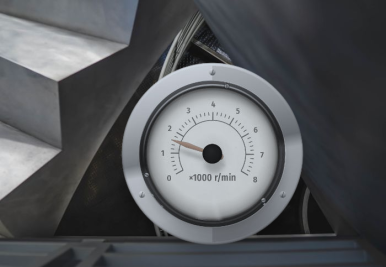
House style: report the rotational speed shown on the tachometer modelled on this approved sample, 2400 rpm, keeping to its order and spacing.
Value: 1600 rpm
